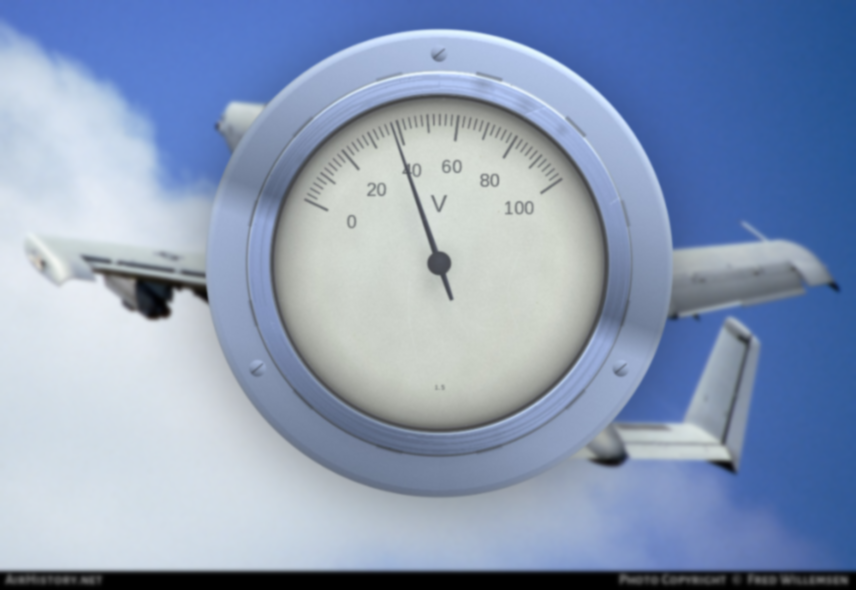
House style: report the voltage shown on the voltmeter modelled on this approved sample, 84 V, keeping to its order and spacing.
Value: 38 V
